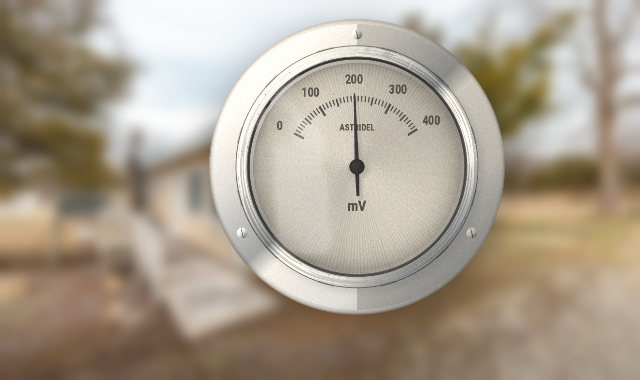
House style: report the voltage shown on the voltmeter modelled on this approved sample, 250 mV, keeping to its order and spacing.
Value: 200 mV
